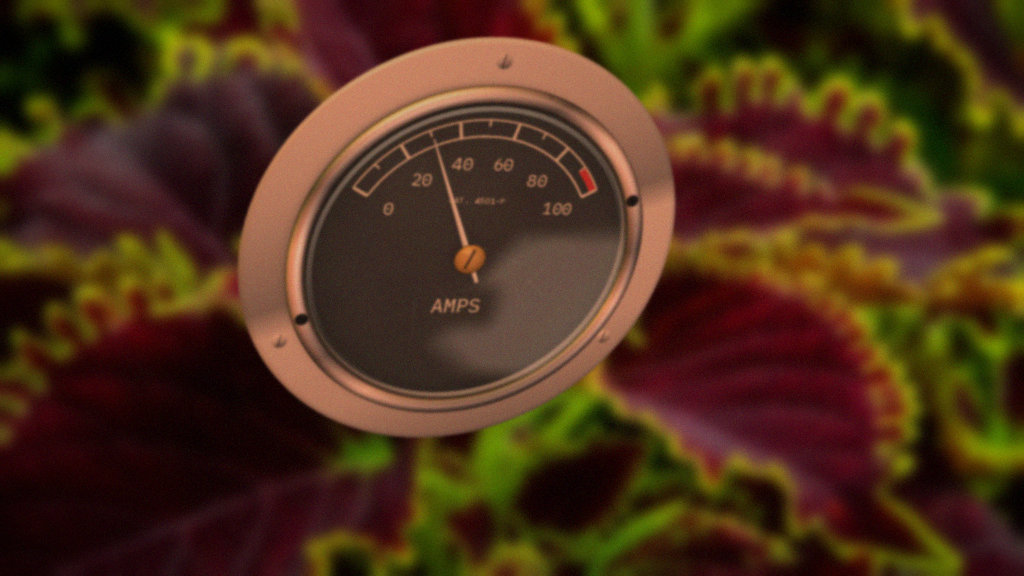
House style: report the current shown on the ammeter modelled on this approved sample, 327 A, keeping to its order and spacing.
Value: 30 A
